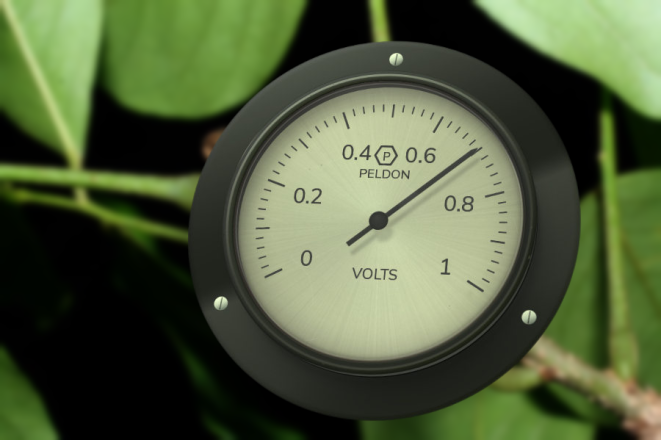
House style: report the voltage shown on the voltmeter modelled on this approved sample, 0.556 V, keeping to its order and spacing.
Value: 0.7 V
